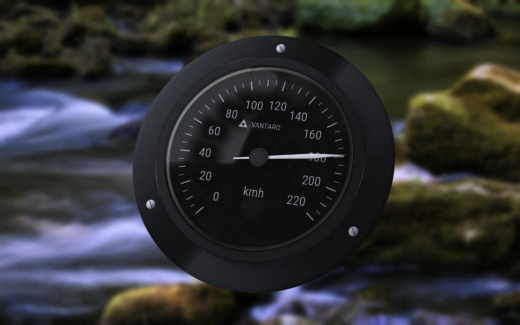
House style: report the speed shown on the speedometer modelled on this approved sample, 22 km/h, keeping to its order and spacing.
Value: 180 km/h
